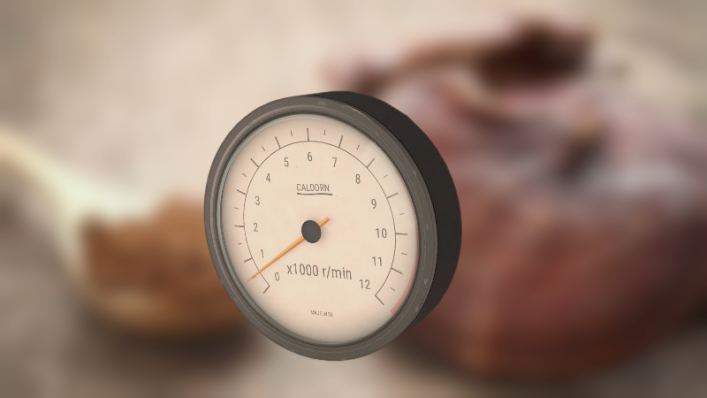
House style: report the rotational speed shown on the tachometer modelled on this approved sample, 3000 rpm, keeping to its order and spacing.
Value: 500 rpm
